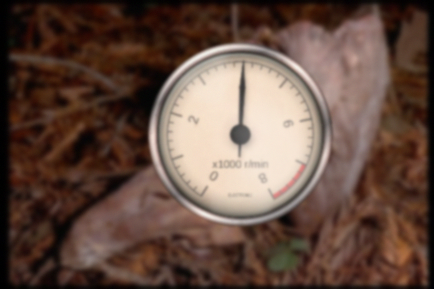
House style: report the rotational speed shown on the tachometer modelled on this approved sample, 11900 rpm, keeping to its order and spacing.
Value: 4000 rpm
